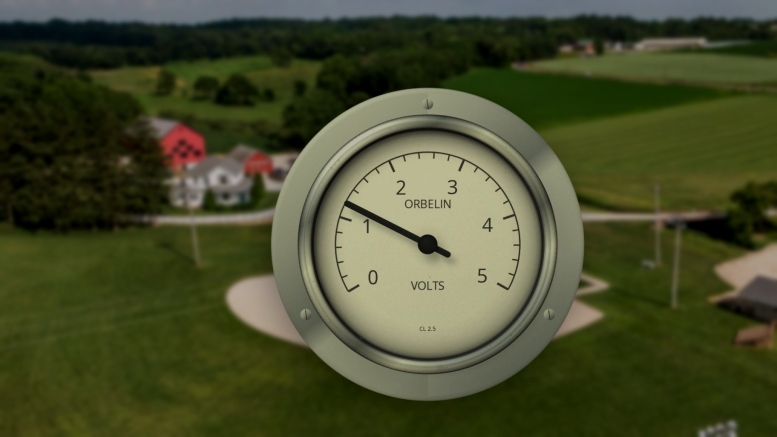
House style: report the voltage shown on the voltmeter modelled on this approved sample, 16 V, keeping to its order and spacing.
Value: 1.2 V
